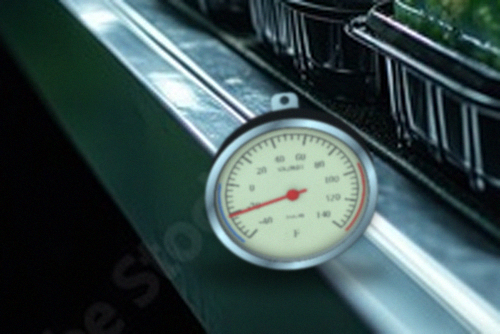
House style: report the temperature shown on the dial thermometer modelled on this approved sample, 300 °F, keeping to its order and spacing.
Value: -20 °F
